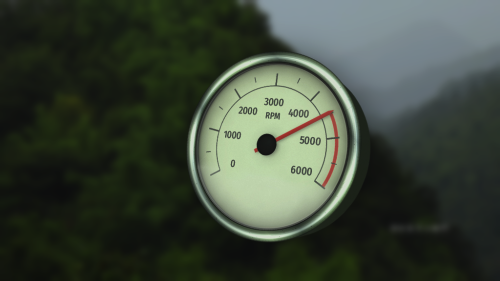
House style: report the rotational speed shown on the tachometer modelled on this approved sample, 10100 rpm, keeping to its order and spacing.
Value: 4500 rpm
